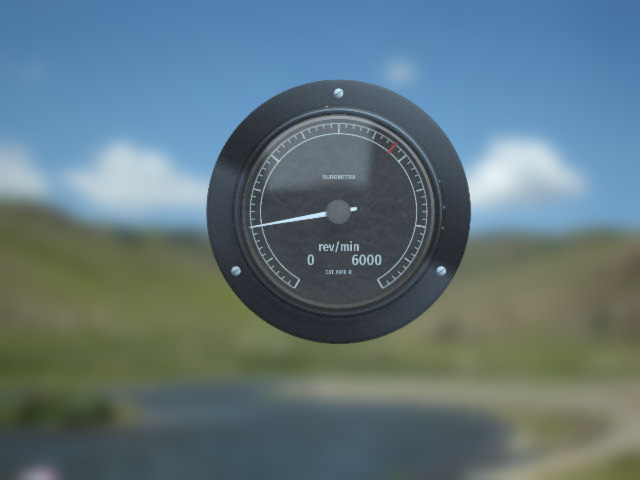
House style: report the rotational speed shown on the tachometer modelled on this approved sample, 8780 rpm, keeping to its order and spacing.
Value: 1000 rpm
